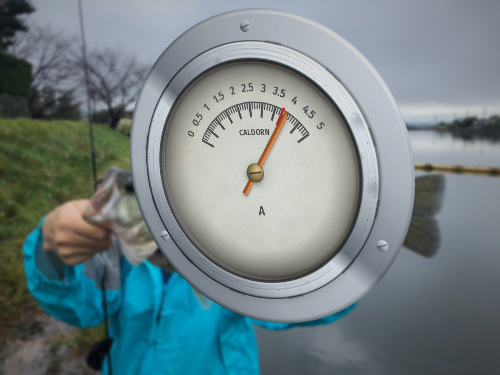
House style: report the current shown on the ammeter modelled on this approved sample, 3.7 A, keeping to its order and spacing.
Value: 4 A
